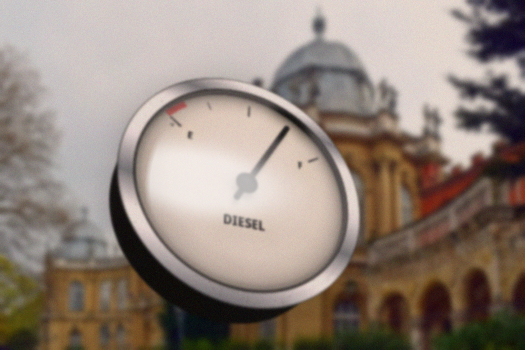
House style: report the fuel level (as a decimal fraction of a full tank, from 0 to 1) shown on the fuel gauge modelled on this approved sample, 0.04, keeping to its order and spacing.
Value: 0.75
